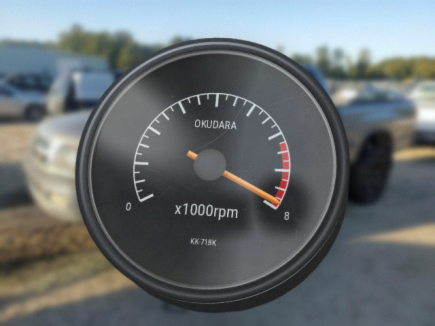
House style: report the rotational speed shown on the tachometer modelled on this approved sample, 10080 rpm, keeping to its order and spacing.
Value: 7875 rpm
